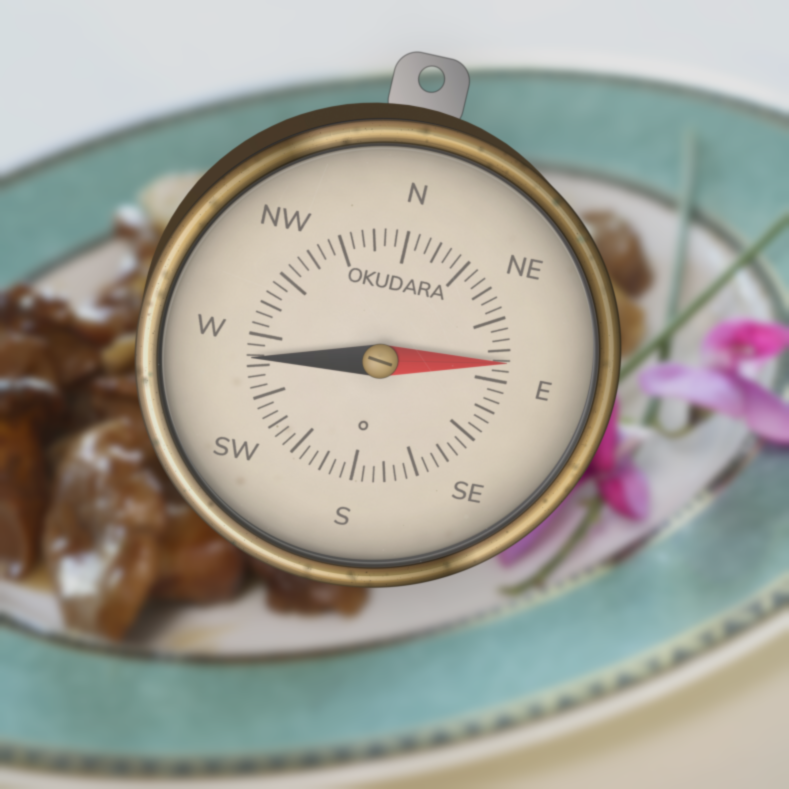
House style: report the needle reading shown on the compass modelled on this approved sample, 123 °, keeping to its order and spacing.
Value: 80 °
